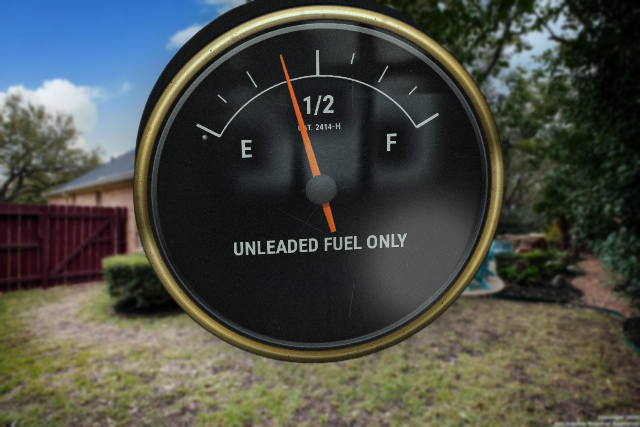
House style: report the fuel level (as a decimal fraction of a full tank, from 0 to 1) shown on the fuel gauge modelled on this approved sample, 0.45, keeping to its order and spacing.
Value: 0.375
